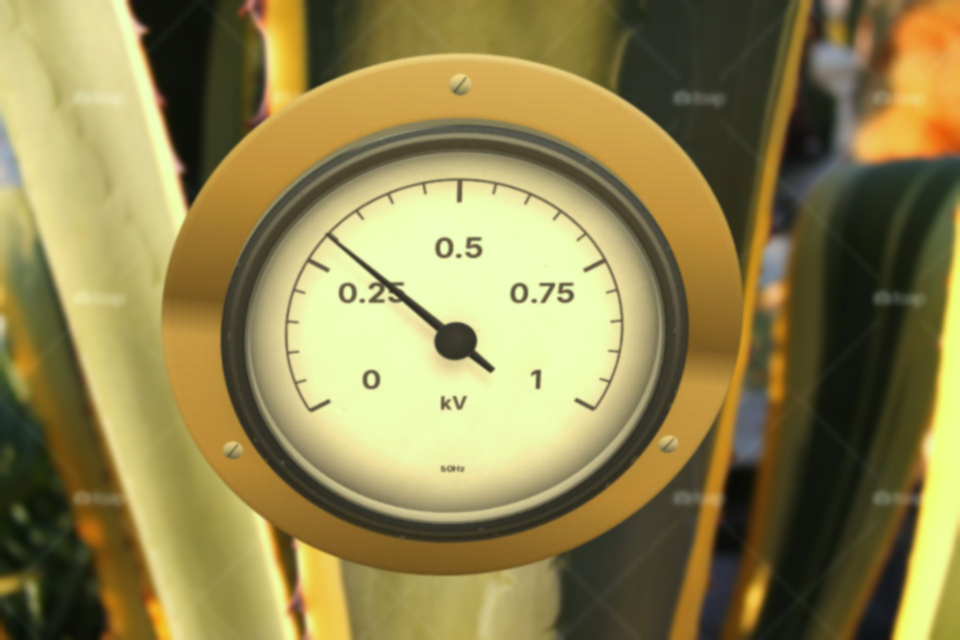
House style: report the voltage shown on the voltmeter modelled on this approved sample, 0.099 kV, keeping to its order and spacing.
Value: 0.3 kV
